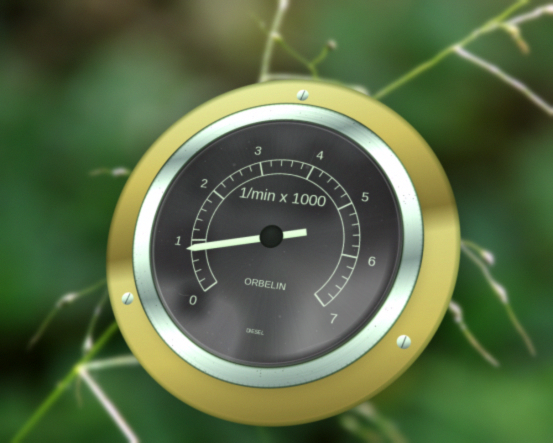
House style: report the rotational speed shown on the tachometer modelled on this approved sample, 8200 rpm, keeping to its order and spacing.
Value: 800 rpm
